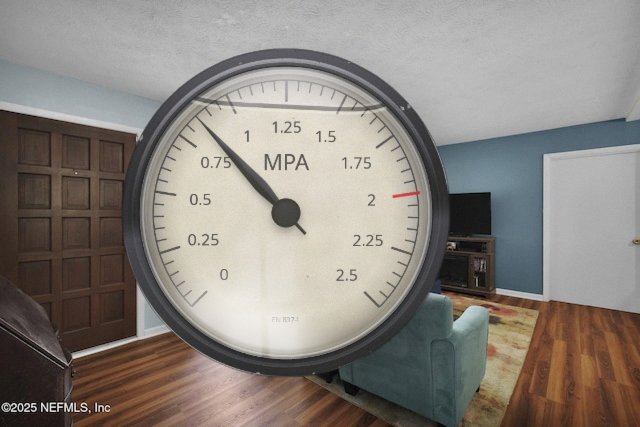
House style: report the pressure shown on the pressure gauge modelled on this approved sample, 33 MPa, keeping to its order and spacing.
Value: 0.85 MPa
